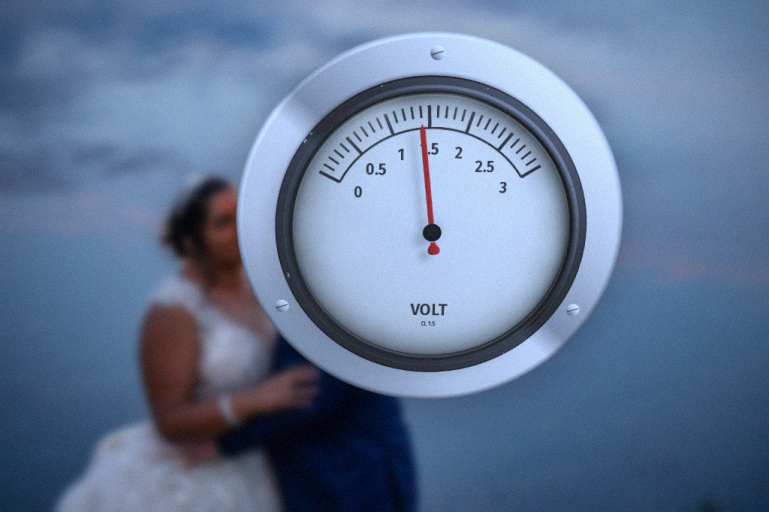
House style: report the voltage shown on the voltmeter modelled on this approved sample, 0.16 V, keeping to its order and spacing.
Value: 1.4 V
